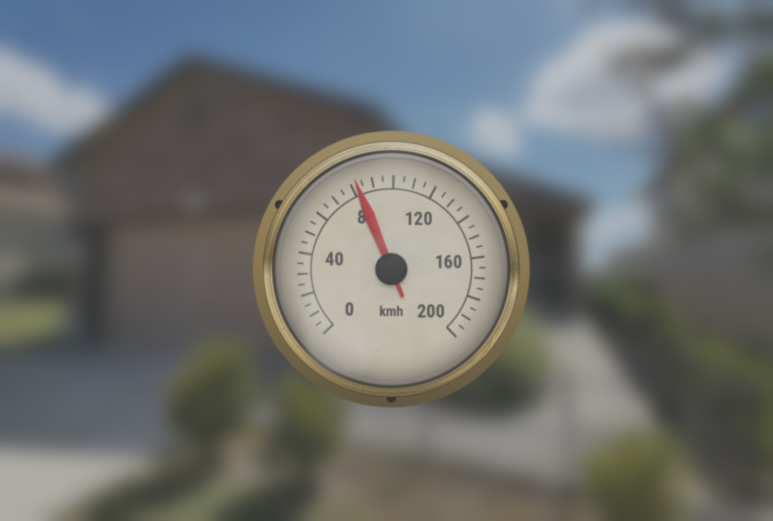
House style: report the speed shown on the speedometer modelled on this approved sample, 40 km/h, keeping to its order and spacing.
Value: 82.5 km/h
